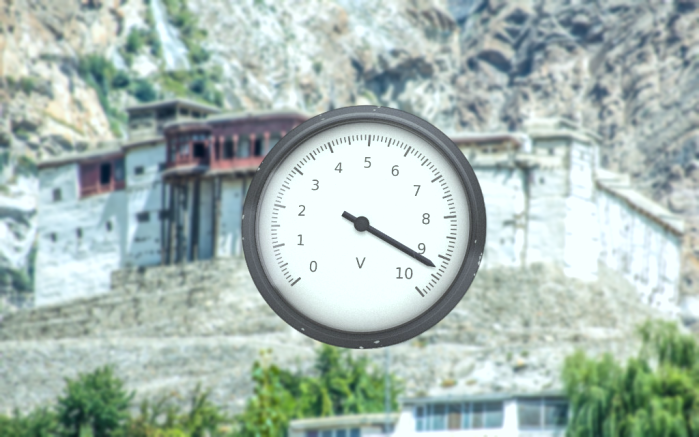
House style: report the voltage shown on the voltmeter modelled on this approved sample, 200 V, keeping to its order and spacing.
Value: 9.3 V
